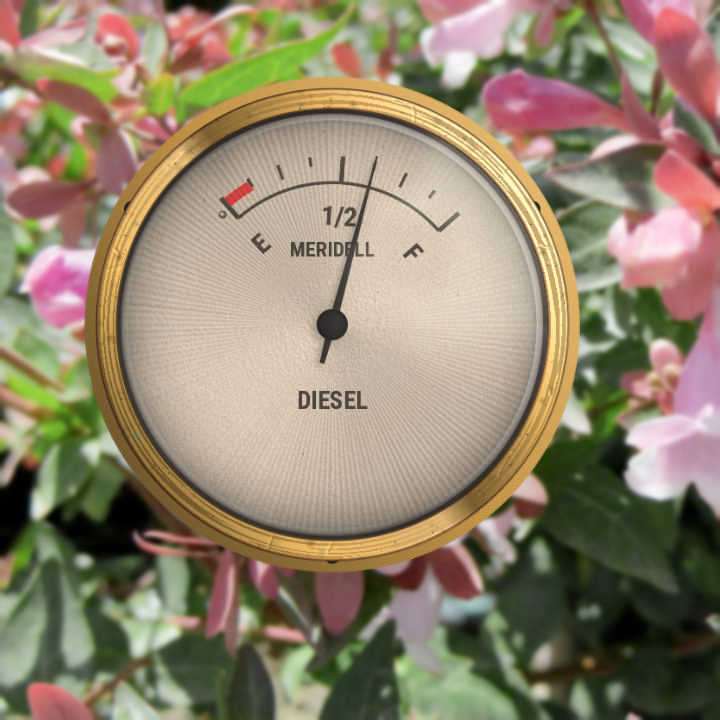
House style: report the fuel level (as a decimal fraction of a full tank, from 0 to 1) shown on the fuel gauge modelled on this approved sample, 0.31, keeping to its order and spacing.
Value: 0.625
